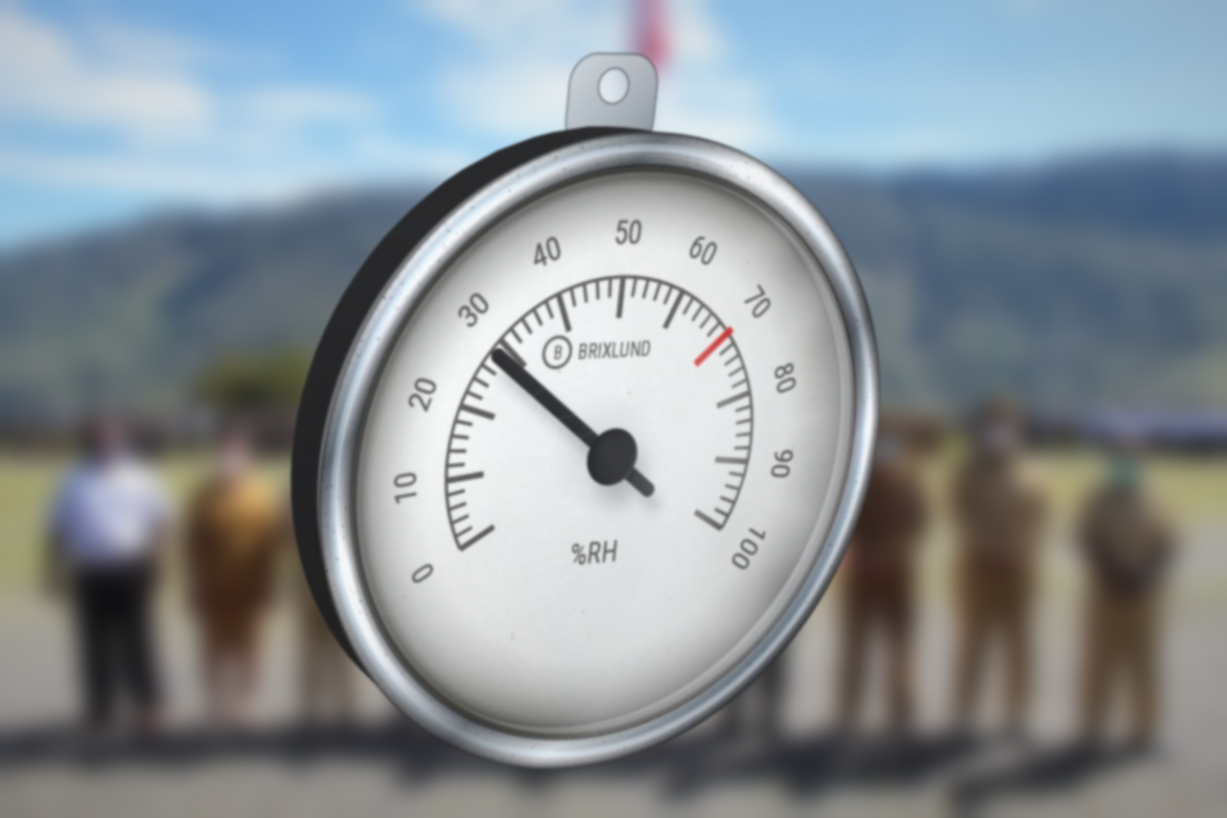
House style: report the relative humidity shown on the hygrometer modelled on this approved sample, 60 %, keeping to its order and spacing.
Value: 28 %
